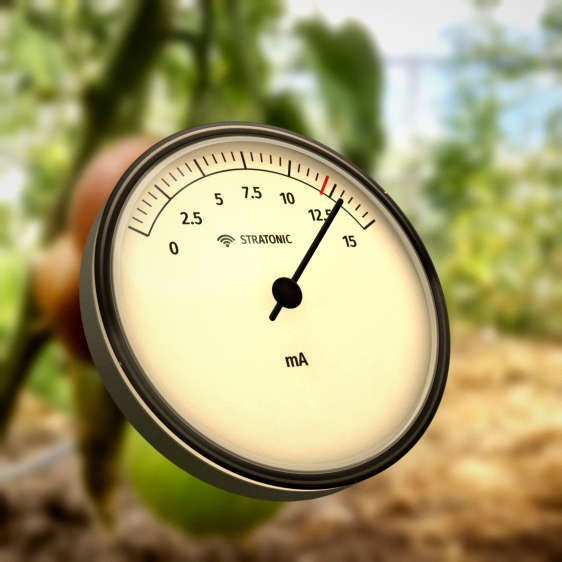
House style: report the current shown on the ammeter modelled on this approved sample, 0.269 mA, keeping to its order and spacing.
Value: 13 mA
